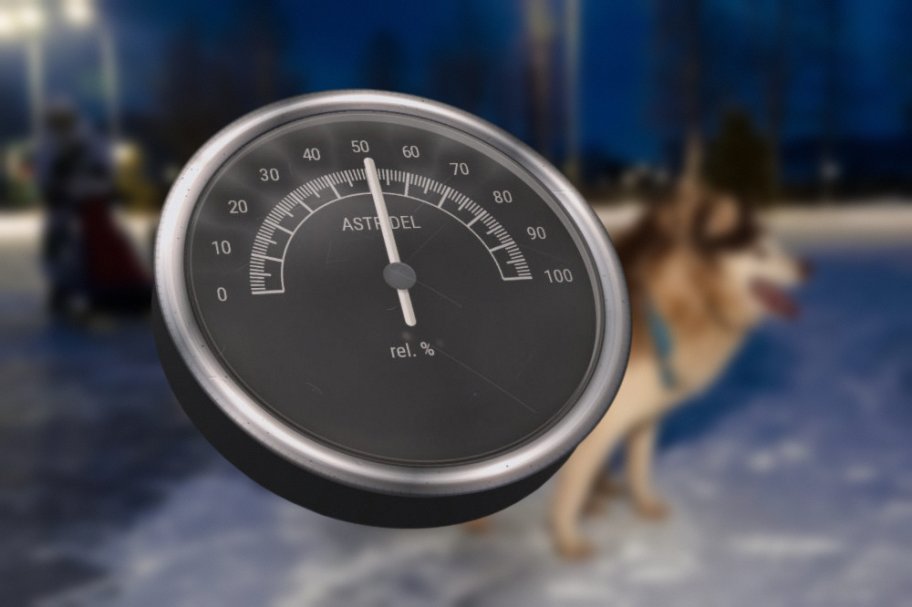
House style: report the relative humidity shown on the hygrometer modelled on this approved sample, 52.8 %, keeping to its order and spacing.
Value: 50 %
